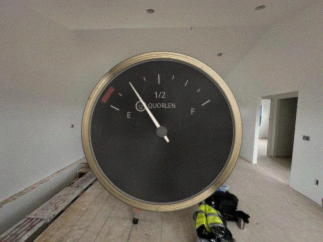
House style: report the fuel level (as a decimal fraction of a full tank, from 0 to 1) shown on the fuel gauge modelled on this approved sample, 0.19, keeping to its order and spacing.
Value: 0.25
